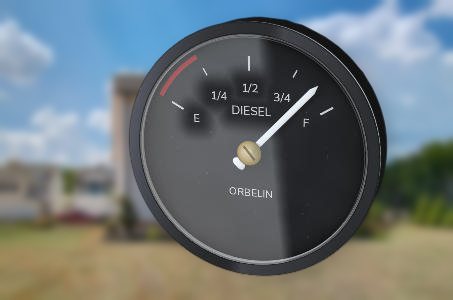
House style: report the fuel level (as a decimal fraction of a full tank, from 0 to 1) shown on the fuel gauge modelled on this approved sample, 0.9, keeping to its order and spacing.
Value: 0.875
